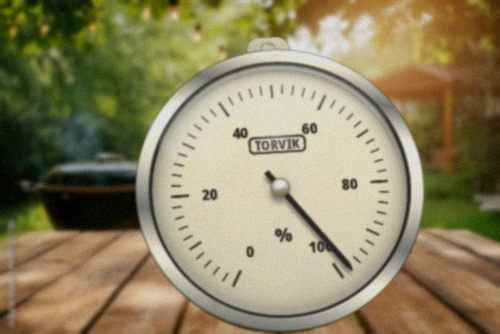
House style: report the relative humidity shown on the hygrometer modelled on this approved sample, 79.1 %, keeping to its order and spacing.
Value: 98 %
